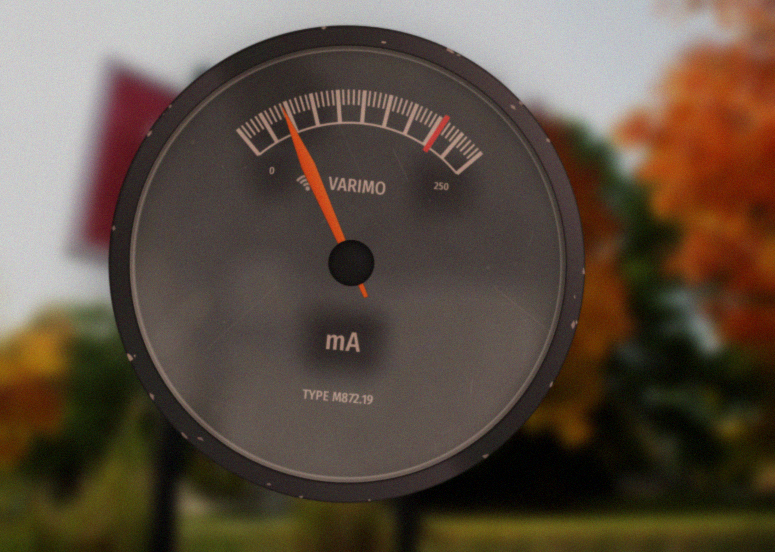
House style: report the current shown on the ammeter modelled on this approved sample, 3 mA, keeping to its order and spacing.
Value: 45 mA
